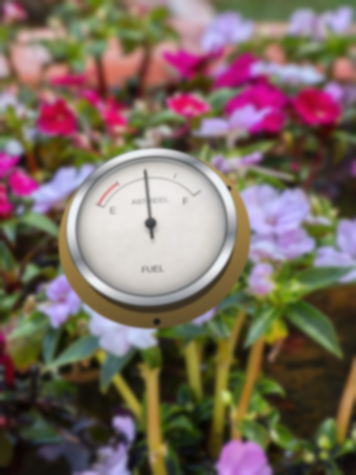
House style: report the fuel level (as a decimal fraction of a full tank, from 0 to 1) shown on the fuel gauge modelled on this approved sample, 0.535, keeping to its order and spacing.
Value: 0.5
